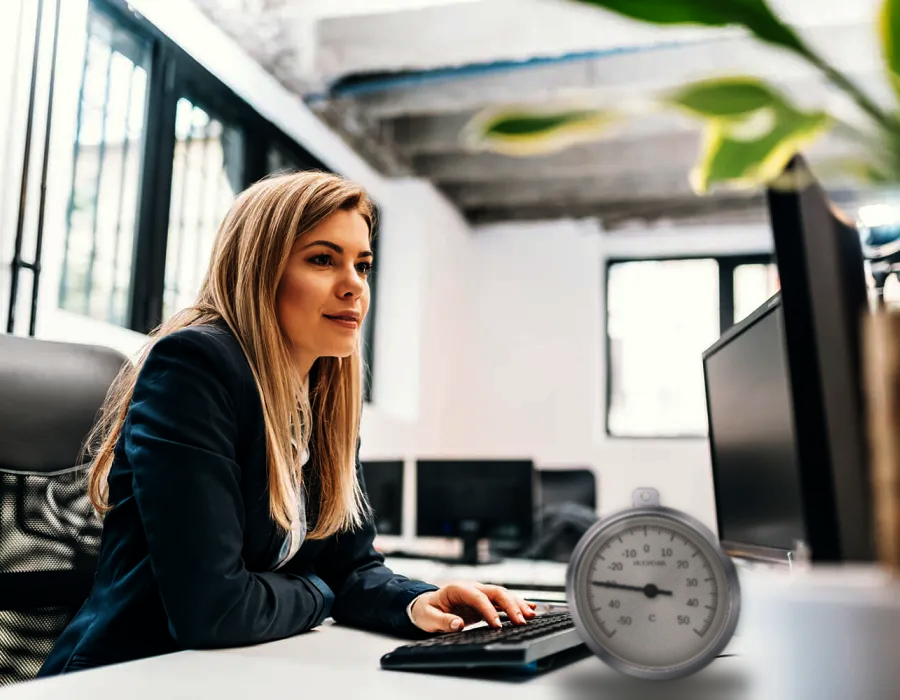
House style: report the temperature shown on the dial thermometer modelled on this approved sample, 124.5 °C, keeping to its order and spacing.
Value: -30 °C
